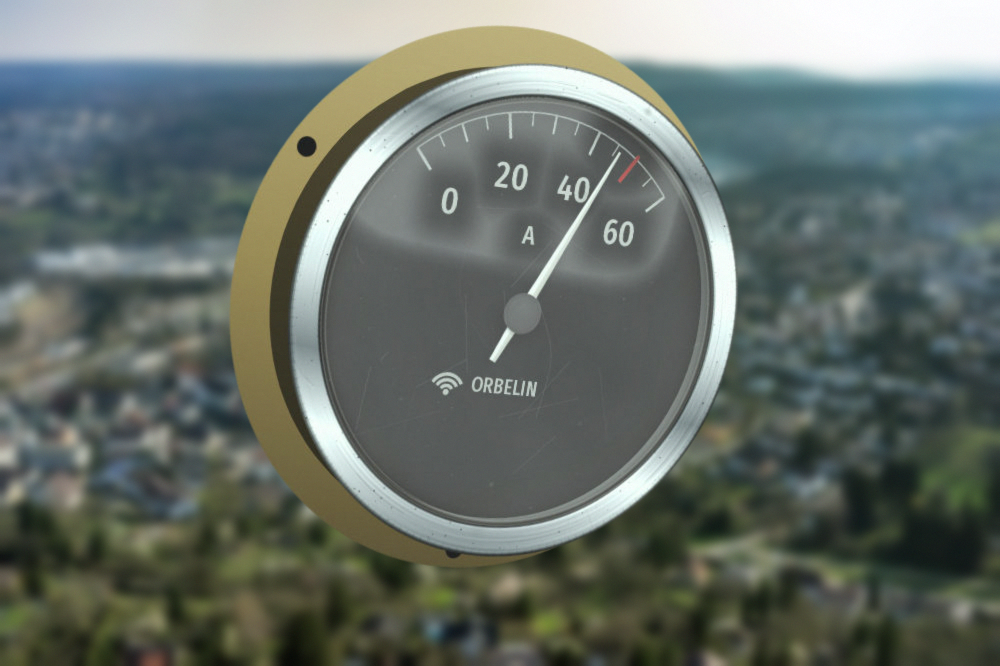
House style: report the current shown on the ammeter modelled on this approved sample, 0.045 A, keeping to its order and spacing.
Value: 45 A
